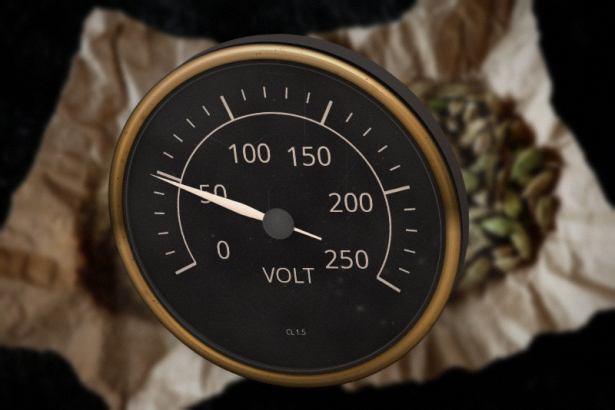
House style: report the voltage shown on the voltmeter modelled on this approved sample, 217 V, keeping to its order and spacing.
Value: 50 V
